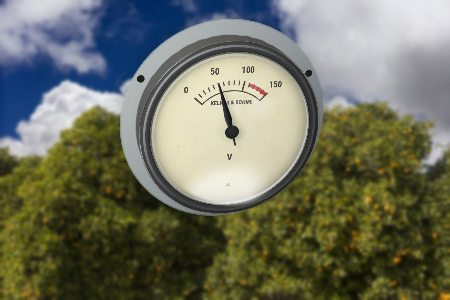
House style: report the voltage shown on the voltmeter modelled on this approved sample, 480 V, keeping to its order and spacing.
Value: 50 V
